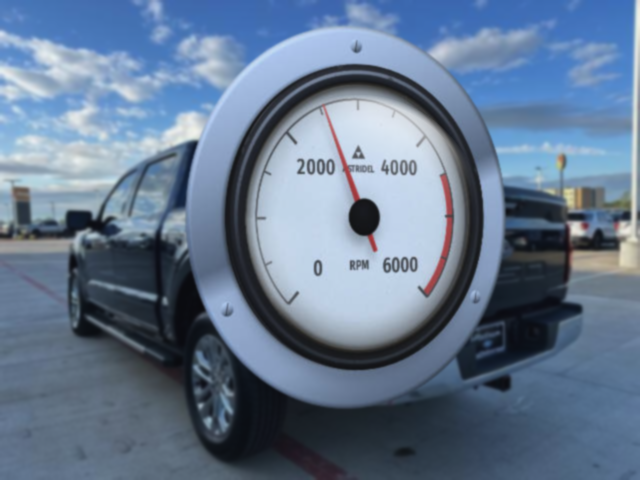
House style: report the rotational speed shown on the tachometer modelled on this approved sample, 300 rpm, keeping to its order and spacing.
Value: 2500 rpm
